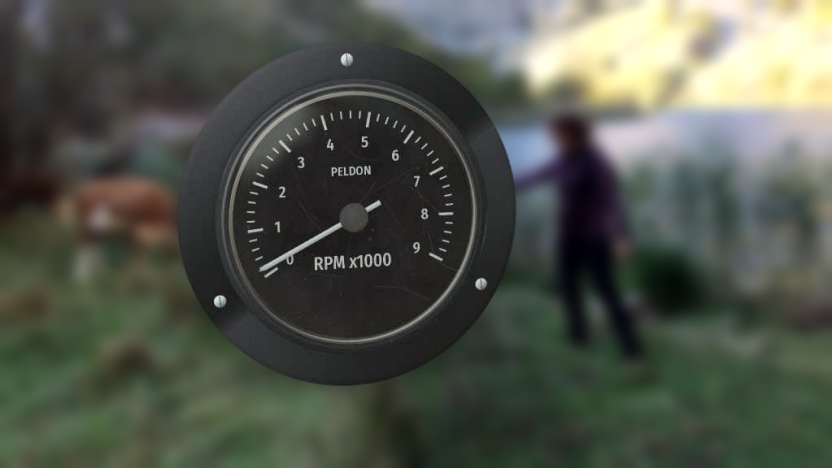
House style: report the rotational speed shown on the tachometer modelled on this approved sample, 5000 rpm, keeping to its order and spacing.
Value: 200 rpm
